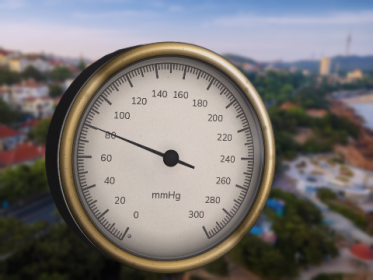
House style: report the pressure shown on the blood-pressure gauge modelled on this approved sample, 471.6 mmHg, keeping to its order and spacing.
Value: 80 mmHg
